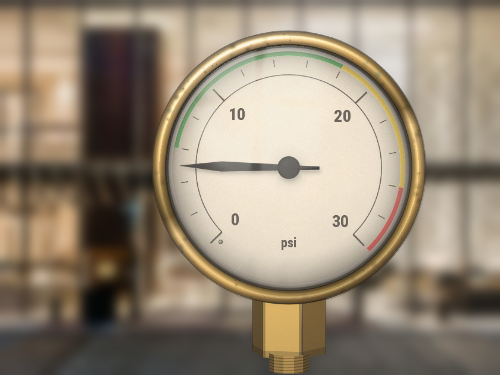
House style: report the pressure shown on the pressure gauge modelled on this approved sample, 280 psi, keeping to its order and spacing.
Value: 5 psi
